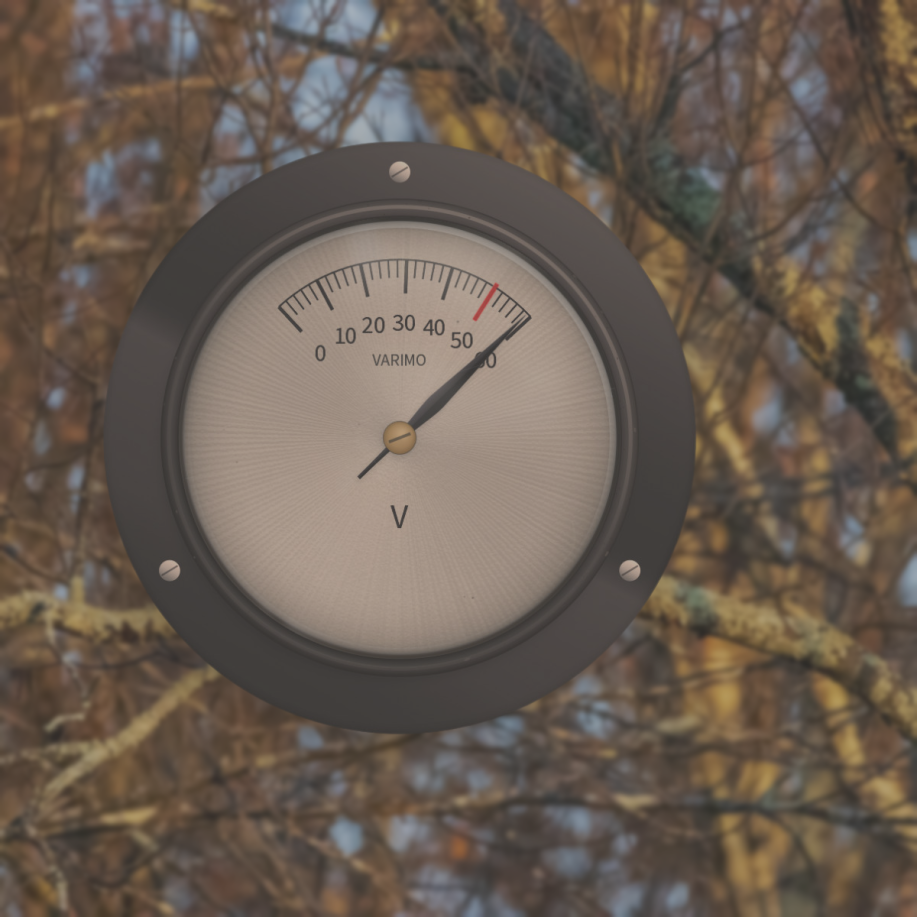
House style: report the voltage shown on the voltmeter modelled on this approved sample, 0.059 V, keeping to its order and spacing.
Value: 59 V
